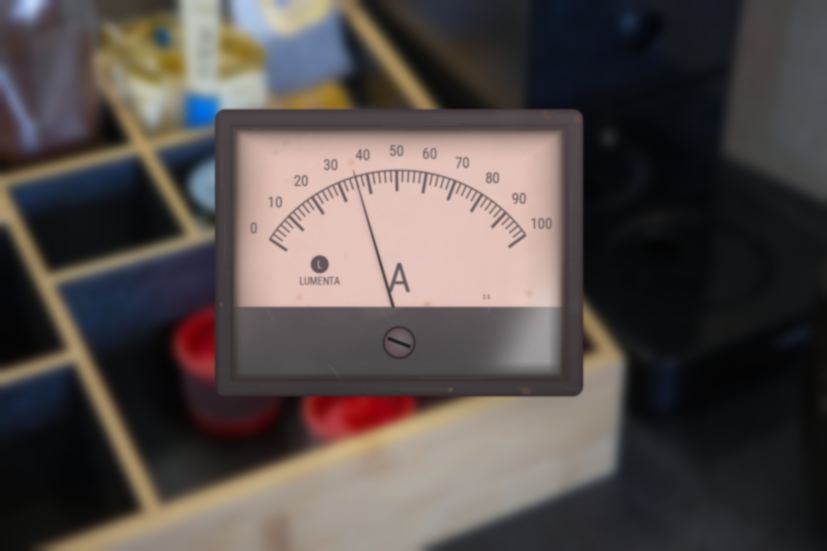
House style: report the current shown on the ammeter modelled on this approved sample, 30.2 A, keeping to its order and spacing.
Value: 36 A
